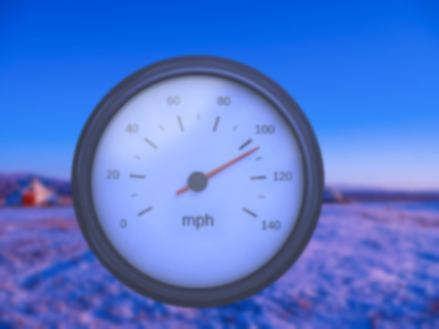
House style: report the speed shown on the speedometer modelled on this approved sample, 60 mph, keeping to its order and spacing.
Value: 105 mph
